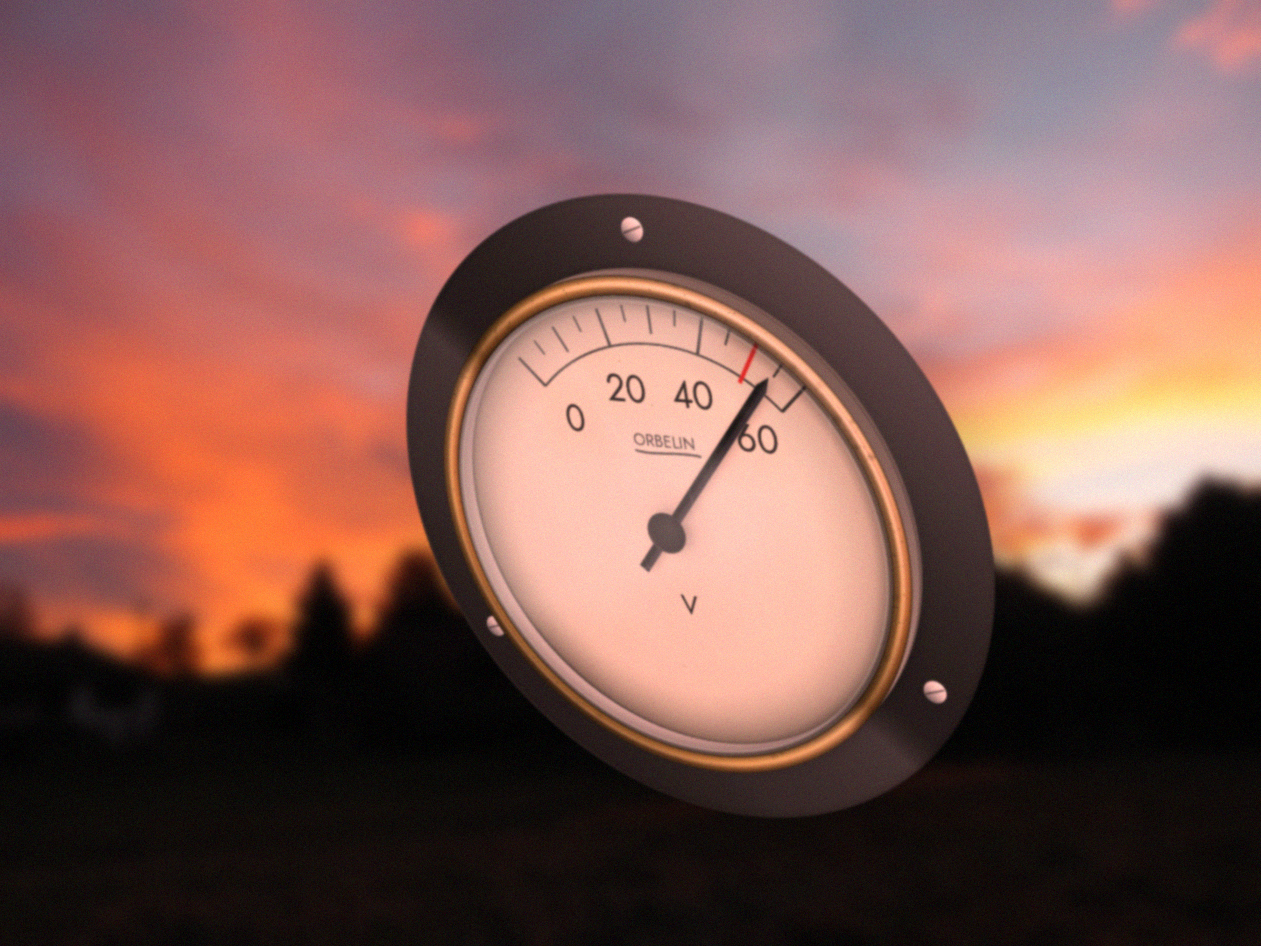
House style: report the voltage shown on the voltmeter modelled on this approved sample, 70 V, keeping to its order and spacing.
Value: 55 V
